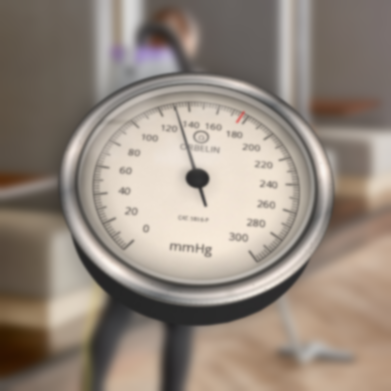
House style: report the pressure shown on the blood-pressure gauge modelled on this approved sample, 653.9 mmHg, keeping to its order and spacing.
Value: 130 mmHg
